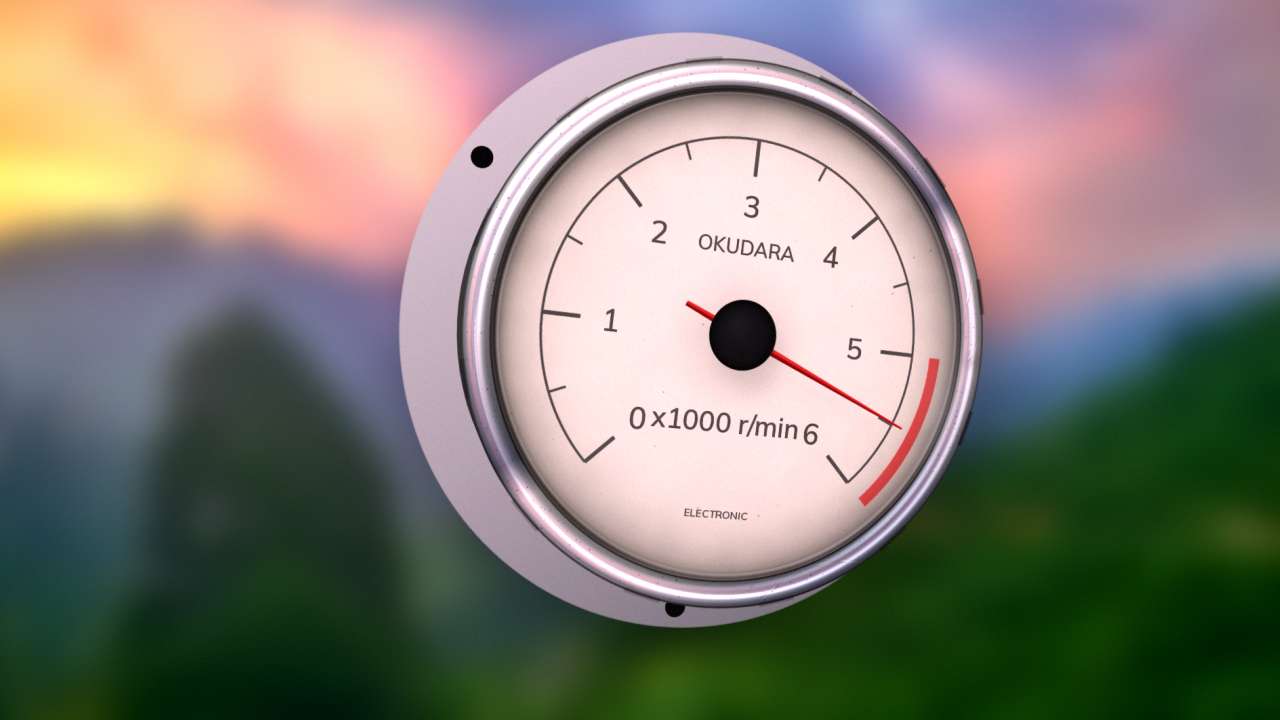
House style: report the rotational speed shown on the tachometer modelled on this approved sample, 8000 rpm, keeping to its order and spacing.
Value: 5500 rpm
